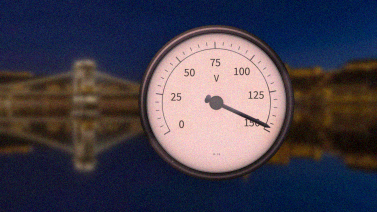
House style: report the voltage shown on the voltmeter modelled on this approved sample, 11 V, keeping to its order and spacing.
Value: 147.5 V
